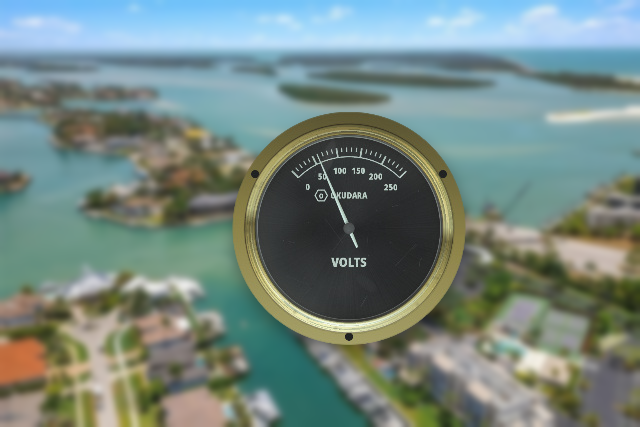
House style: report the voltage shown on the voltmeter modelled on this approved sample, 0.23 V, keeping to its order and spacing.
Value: 60 V
